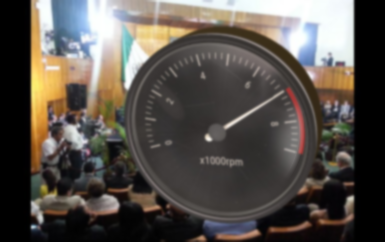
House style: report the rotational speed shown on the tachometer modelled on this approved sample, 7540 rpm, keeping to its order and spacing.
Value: 7000 rpm
